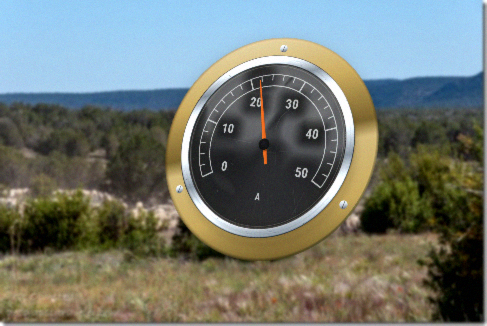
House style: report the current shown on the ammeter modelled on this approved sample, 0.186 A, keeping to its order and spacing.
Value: 22 A
